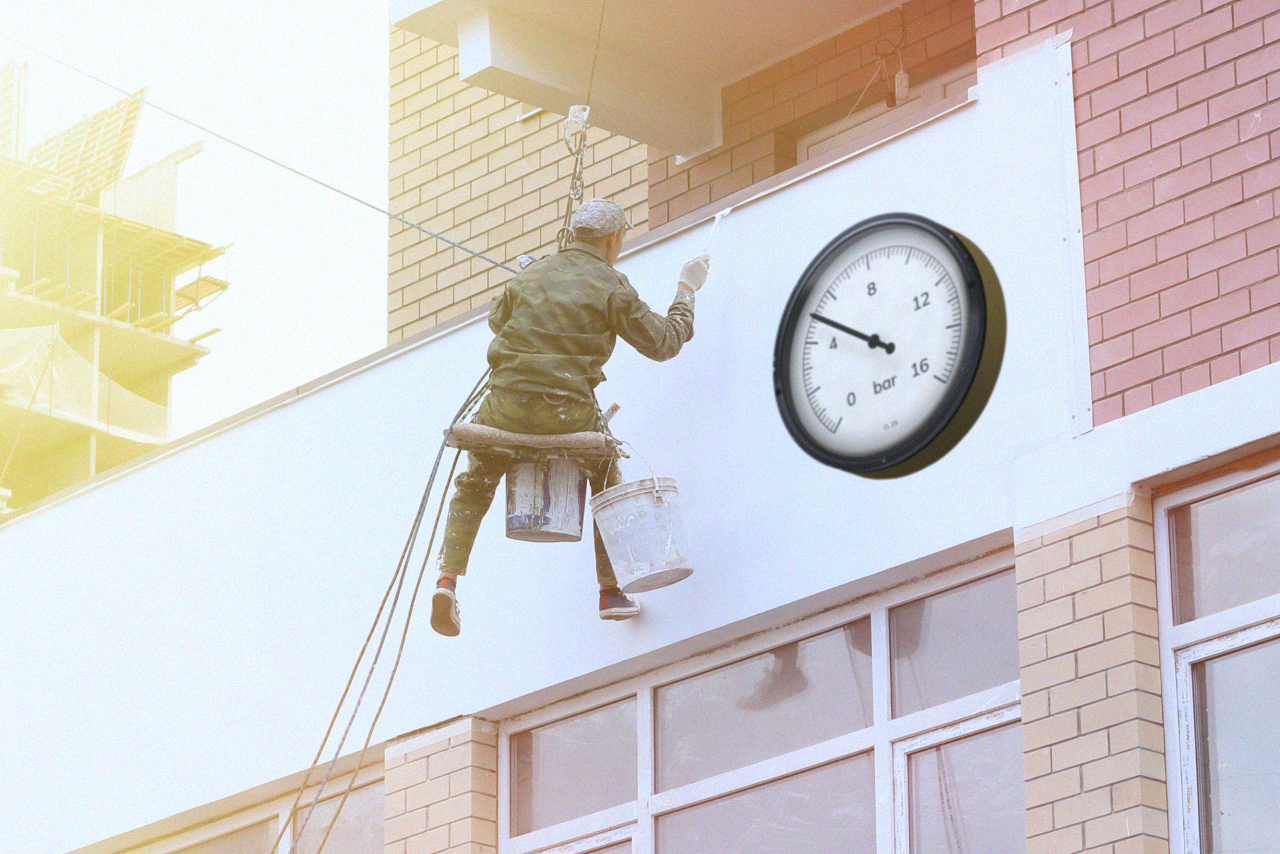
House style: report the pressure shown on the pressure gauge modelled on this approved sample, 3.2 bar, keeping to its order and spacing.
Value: 5 bar
